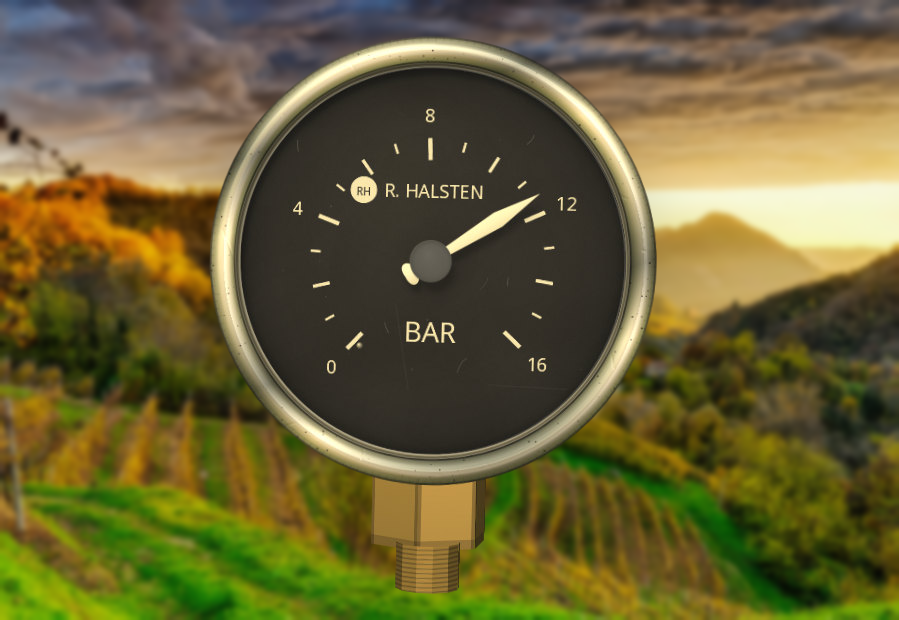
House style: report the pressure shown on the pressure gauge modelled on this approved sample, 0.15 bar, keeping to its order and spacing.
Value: 11.5 bar
